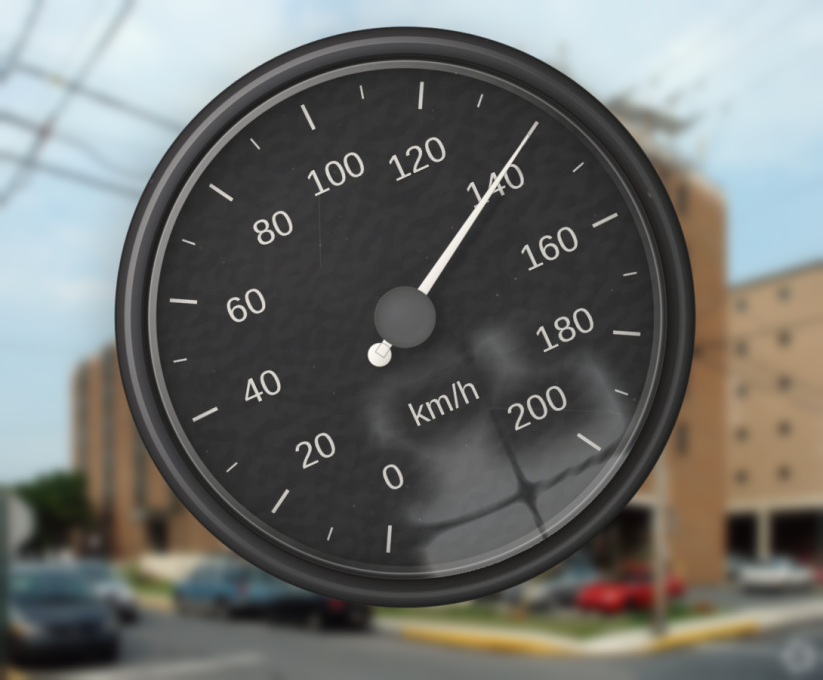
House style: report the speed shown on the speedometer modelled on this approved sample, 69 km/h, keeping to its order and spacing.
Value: 140 km/h
